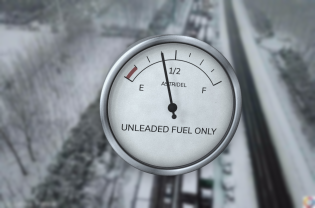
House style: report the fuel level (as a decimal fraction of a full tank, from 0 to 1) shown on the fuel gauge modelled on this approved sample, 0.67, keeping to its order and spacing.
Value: 0.375
